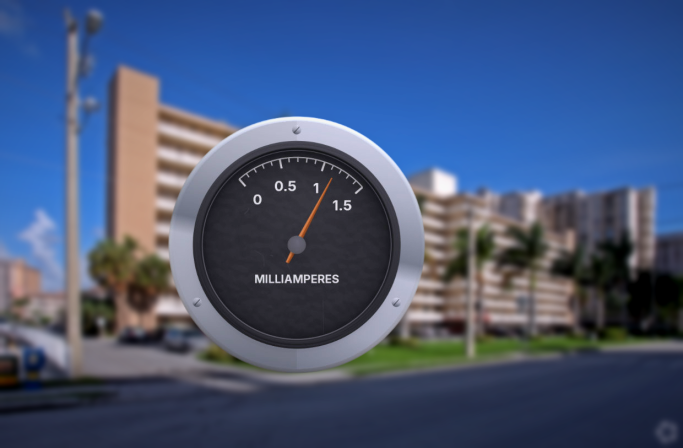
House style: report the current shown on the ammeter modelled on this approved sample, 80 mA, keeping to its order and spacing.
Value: 1.15 mA
